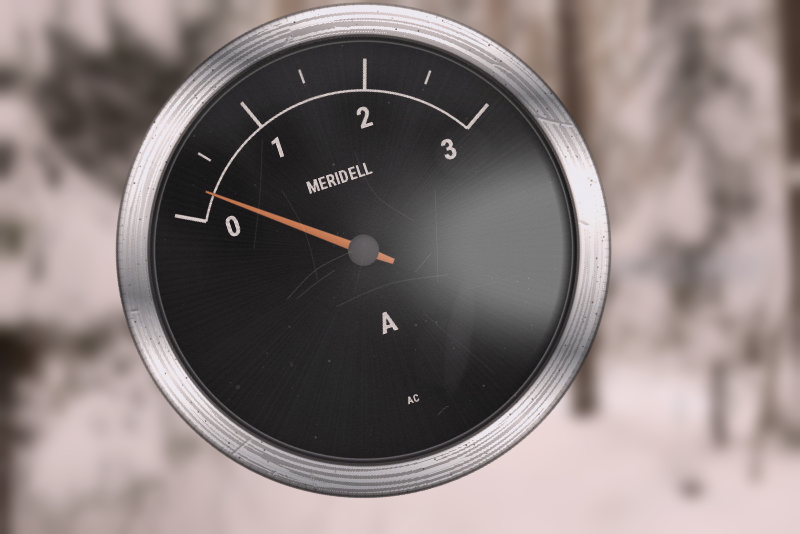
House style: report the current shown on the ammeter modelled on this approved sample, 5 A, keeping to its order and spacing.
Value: 0.25 A
